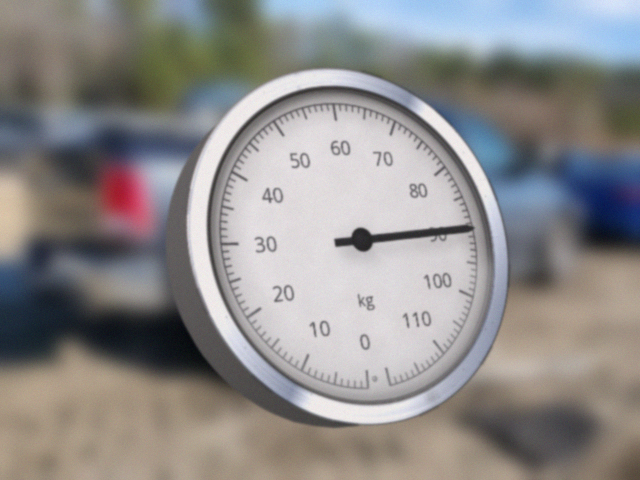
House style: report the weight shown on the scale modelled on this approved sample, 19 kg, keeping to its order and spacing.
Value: 90 kg
